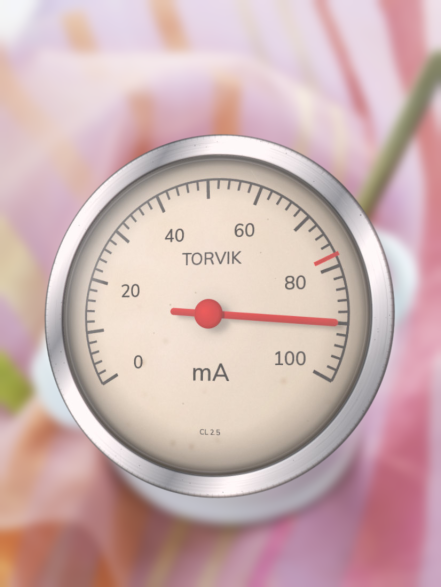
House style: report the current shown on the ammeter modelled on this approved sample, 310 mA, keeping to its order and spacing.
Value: 90 mA
